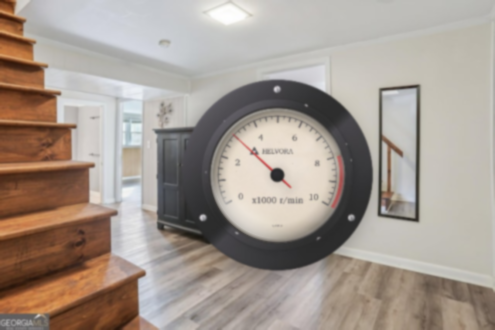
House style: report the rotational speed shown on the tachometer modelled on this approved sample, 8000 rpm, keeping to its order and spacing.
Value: 3000 rpm
